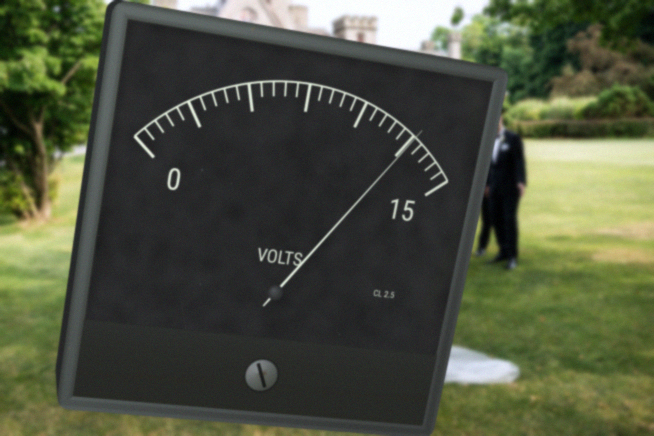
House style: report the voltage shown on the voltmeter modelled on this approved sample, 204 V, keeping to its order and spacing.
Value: 12.5 V
